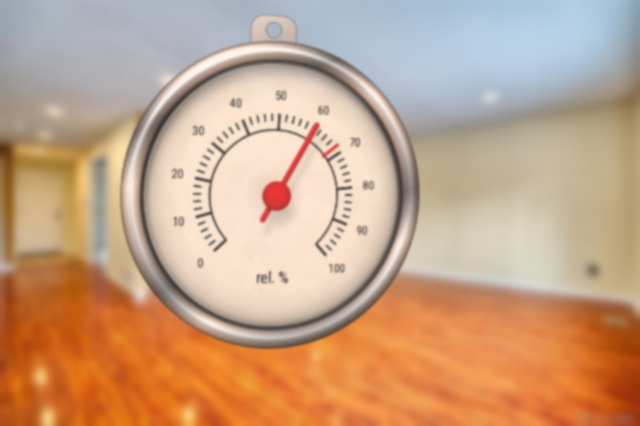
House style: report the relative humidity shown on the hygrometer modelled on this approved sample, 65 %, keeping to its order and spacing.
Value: 60 %
